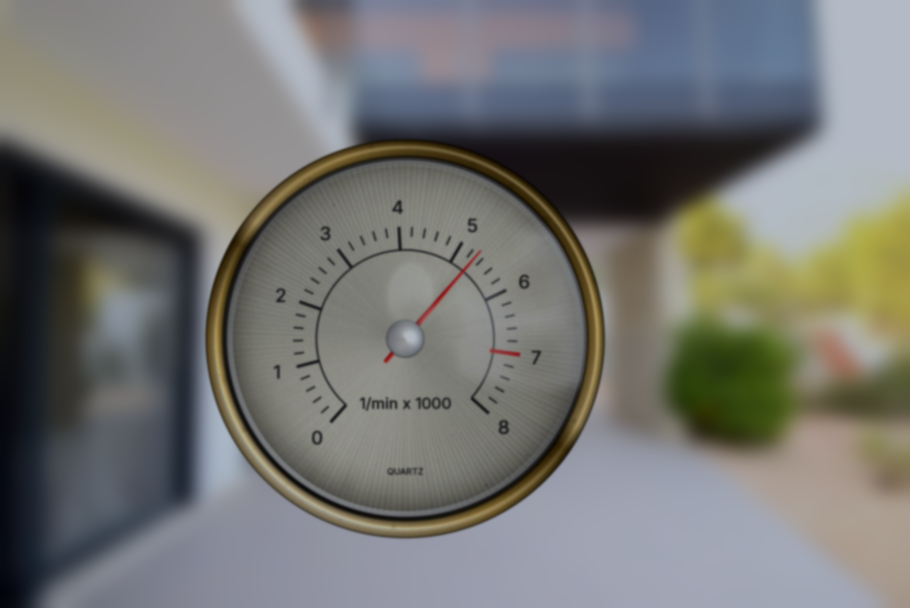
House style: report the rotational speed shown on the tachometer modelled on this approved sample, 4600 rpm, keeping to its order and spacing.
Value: 5300 rpm
